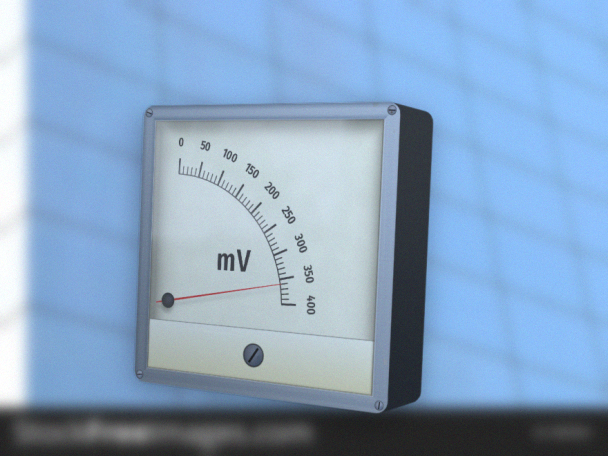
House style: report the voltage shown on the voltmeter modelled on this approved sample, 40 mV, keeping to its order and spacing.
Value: 360 mV
